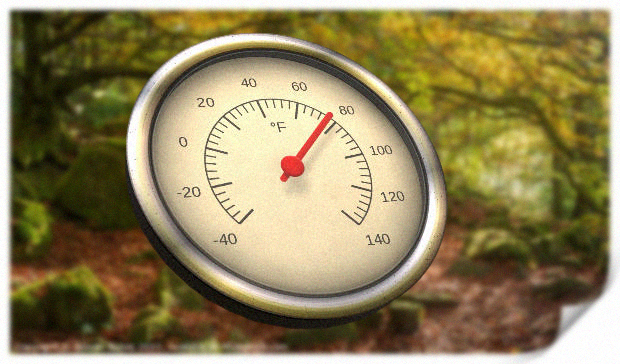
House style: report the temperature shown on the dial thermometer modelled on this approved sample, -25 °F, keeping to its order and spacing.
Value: 76 °F
